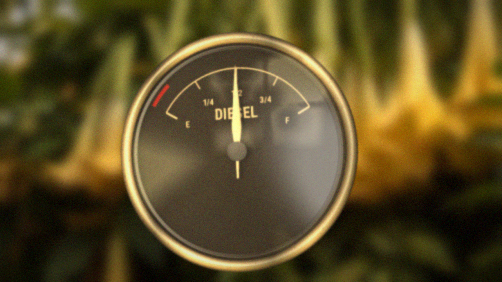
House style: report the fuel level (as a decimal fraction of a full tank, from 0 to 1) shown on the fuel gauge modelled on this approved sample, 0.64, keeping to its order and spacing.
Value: 0.5
